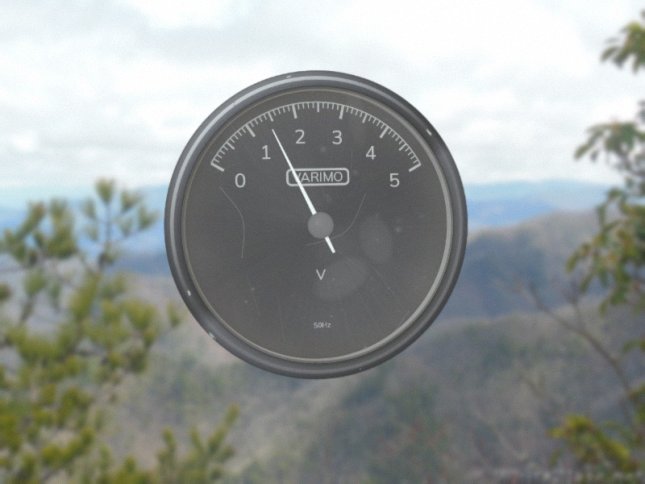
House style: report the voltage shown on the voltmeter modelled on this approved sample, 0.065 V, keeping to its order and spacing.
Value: 1.4 V
